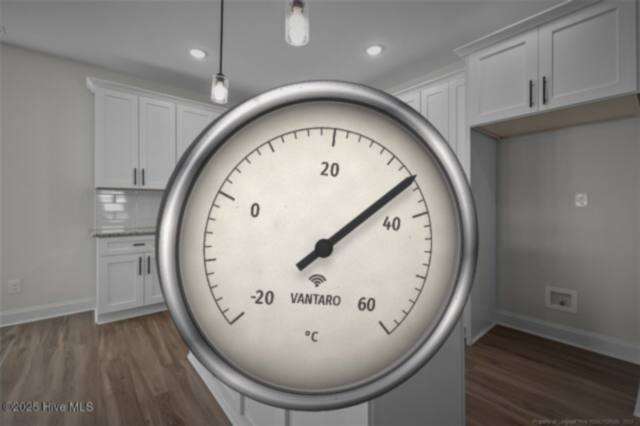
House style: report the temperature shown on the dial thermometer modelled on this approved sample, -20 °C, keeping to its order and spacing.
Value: 34 °C
